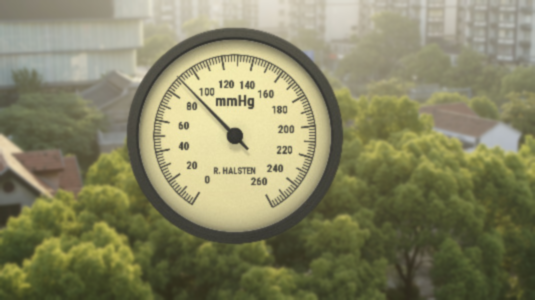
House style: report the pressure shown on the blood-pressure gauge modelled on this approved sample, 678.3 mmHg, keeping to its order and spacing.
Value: 90 mmHg
